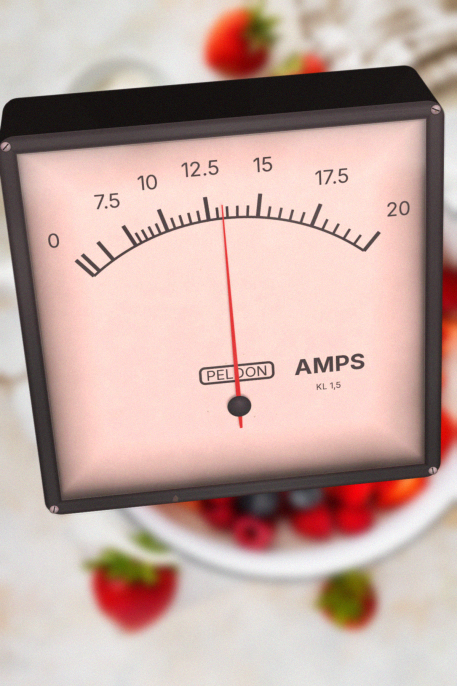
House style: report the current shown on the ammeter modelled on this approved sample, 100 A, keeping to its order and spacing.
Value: 13.25 A
